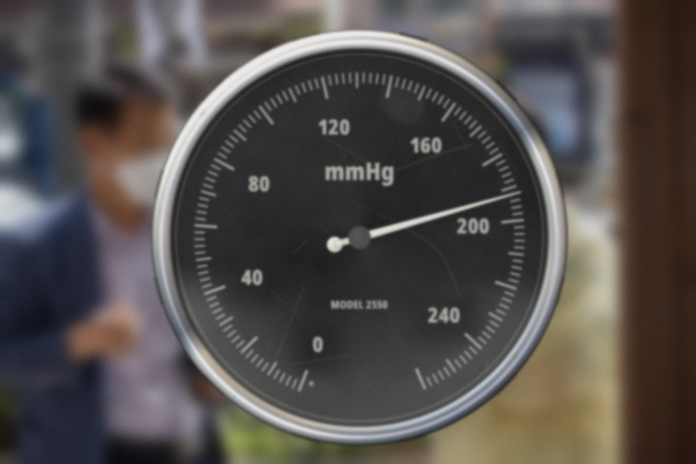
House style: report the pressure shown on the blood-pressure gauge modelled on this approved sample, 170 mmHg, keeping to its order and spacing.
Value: 192 mmHg
